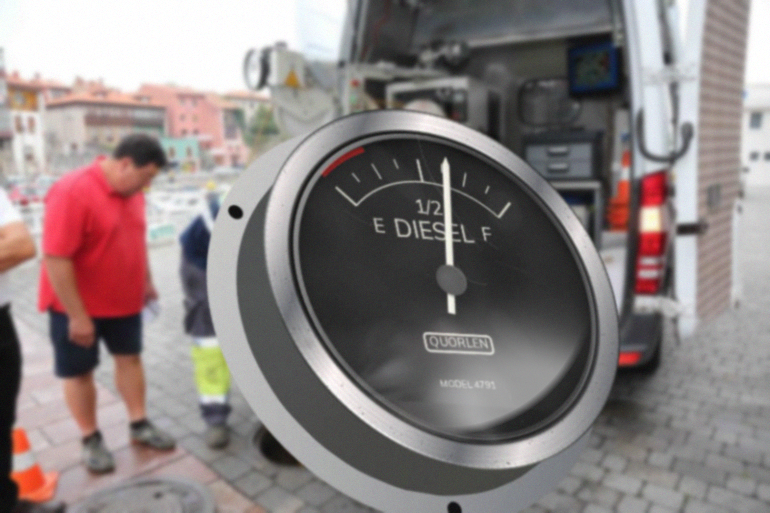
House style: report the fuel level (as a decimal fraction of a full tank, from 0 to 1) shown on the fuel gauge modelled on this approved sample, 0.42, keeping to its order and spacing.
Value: 0.625
